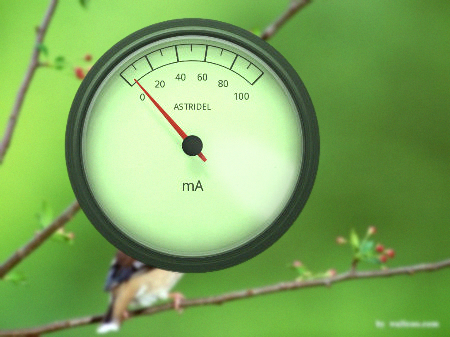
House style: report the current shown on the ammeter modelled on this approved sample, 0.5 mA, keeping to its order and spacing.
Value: 5 mA
